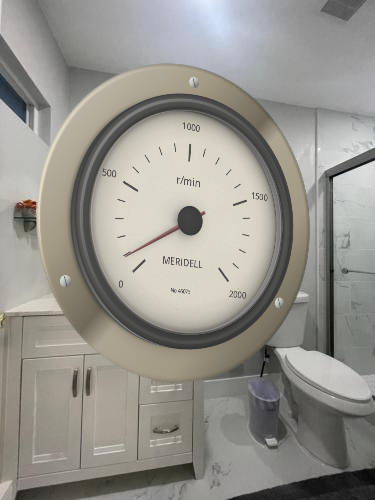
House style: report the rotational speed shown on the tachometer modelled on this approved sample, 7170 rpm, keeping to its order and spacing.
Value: 100 rpm
